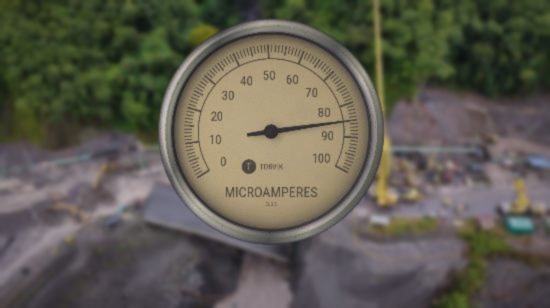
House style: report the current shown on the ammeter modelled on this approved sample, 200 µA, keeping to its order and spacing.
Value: 85 µA
